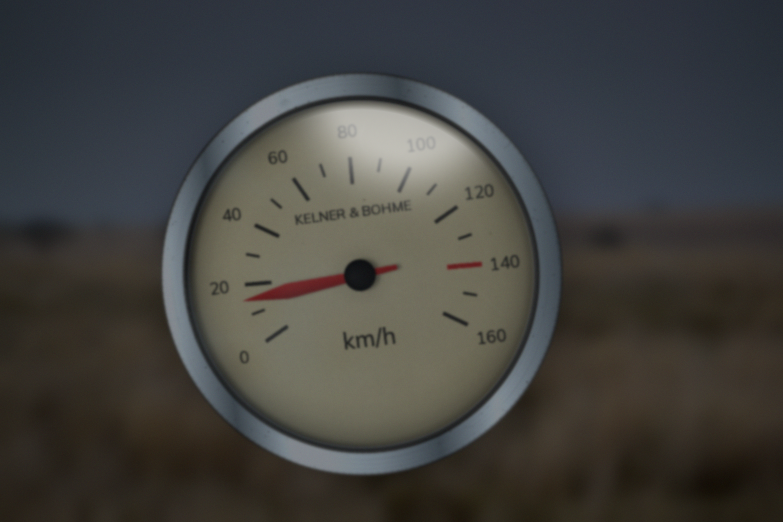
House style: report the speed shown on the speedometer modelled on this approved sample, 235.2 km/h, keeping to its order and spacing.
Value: 15 km/h
